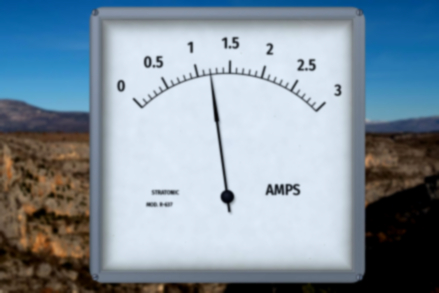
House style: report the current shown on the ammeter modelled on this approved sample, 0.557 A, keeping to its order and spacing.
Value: 1.2 A
